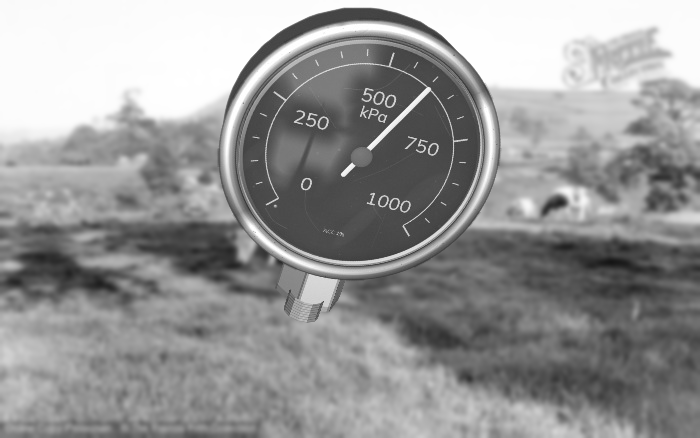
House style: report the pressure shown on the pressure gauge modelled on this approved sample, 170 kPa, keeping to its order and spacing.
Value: 600 kPa
